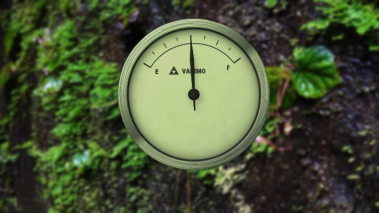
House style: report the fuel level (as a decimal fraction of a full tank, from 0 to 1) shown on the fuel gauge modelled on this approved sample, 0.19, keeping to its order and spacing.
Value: 0.5
